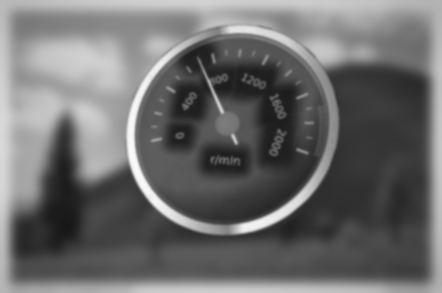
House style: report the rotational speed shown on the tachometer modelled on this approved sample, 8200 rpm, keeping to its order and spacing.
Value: 700 rpm
